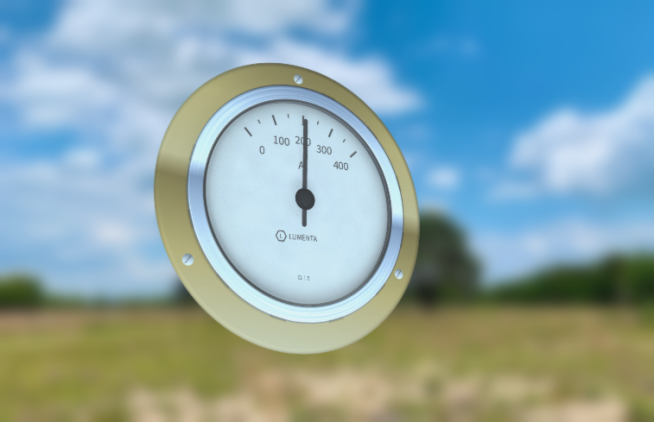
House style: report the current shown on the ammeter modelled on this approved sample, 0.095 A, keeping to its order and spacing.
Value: 200 A
